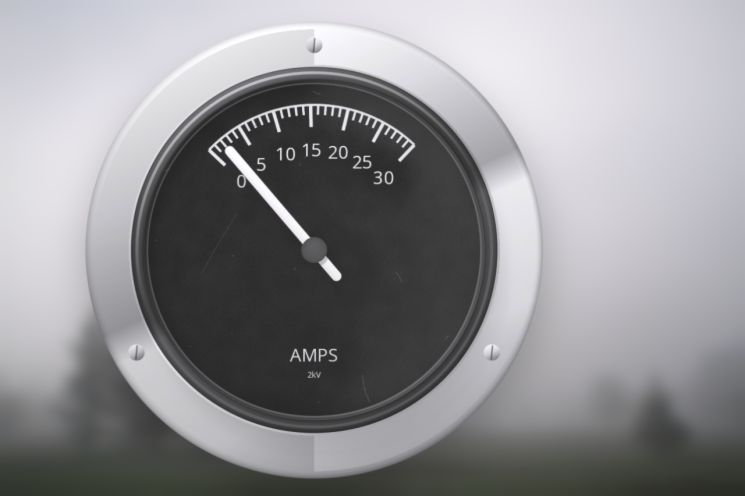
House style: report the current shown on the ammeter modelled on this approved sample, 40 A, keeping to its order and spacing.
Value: 2 A
